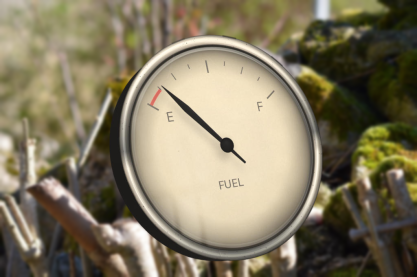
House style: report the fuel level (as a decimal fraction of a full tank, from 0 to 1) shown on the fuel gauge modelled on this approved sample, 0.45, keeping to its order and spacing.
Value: 0.125
